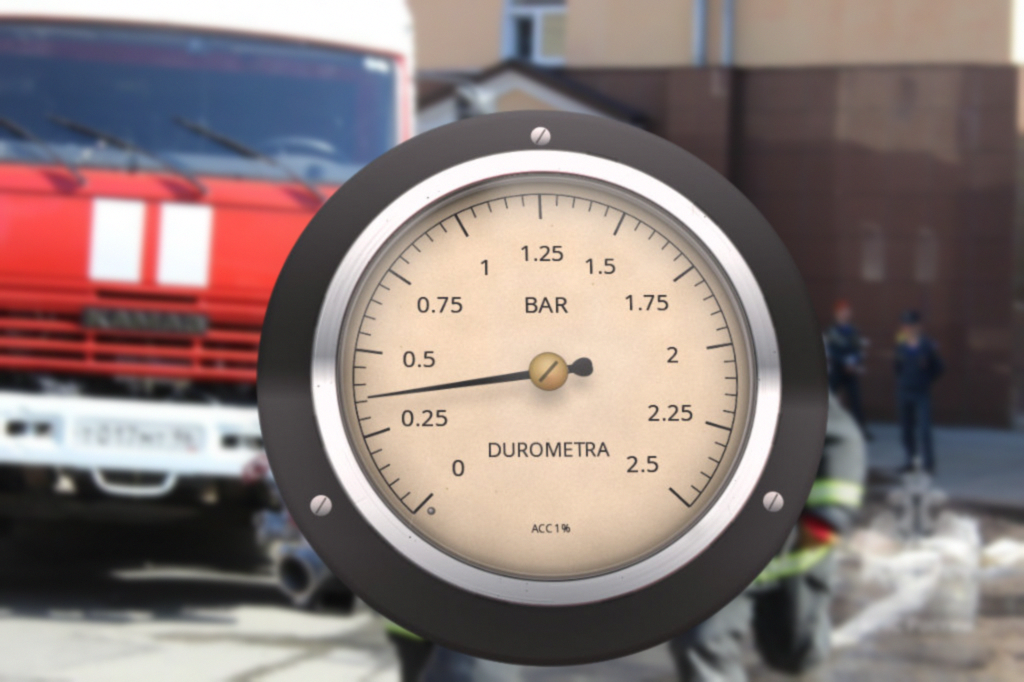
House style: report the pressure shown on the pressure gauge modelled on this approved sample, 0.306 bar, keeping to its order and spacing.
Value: 0.35 bar
